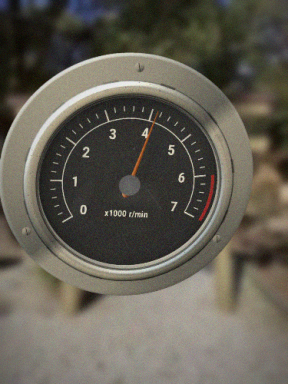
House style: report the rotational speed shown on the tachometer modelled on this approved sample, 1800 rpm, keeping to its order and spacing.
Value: 4100 rpm
